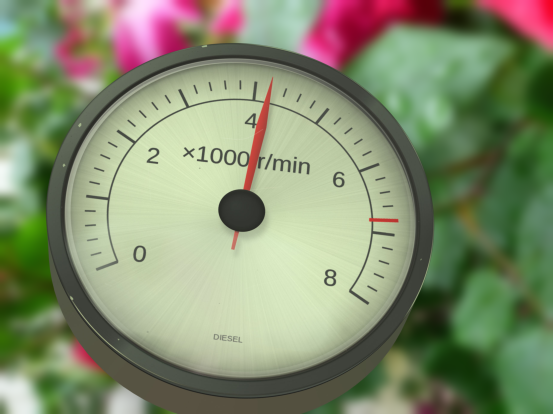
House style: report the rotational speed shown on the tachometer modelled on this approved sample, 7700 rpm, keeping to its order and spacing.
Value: 4200 rpm
